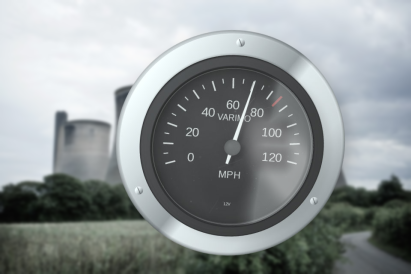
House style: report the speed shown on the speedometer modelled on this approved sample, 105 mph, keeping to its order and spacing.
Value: 70 mph
